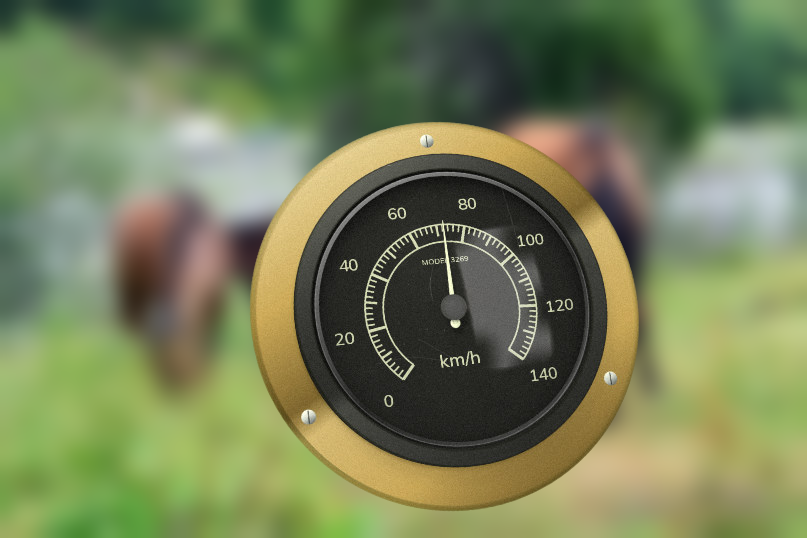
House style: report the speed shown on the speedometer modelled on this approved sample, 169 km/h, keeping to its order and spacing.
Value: 72 km/h
